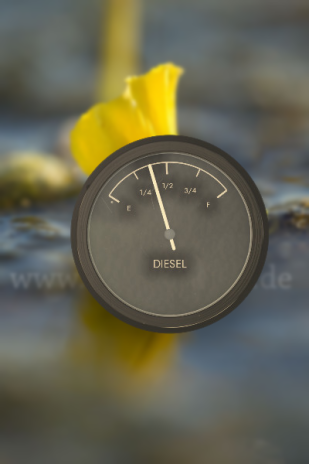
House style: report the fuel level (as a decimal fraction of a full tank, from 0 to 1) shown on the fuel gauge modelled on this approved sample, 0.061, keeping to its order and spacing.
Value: 0.375
